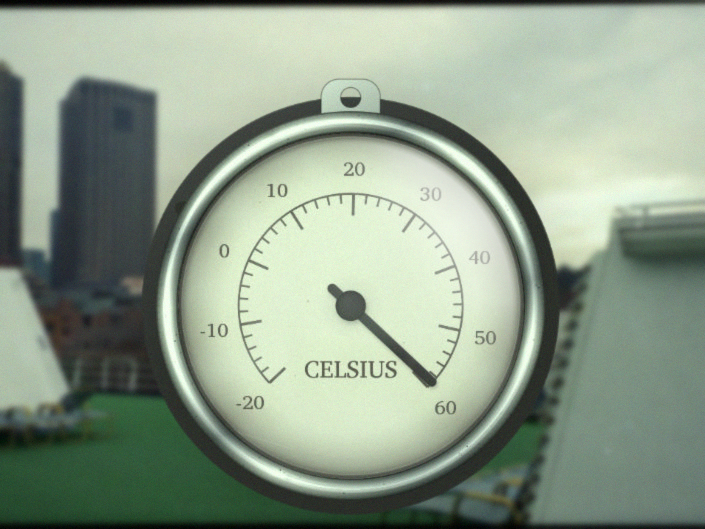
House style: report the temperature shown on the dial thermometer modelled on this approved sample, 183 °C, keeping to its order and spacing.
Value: 59 °C
